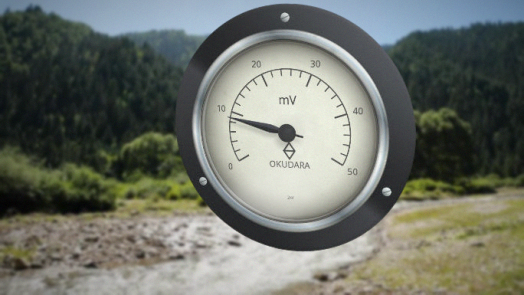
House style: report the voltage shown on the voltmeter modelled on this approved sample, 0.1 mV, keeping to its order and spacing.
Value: 9 mV
